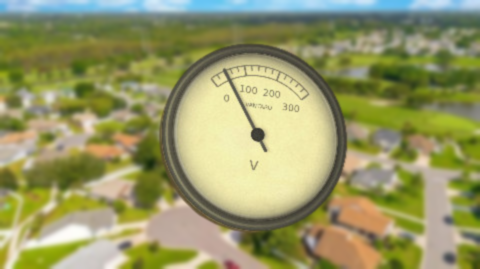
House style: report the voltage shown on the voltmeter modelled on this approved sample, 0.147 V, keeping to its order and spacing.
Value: 40 V
